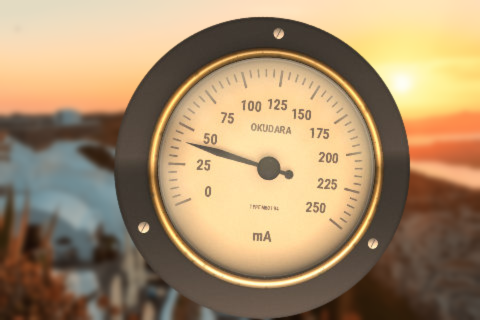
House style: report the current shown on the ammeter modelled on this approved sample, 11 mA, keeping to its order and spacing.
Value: 40 mA
